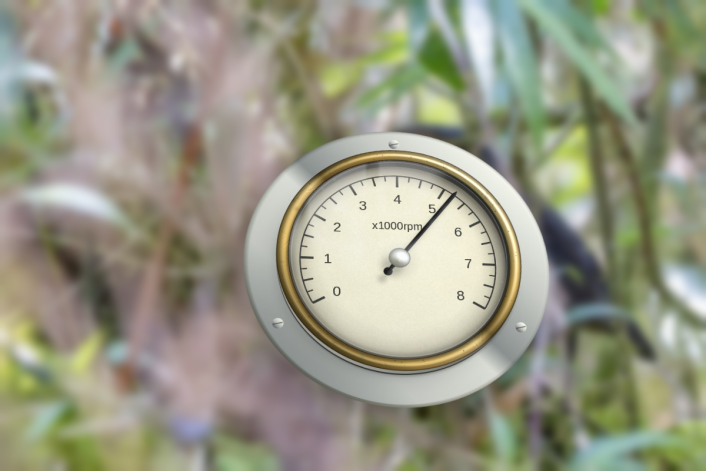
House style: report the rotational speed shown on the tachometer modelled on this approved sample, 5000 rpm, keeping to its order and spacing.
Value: 5250 rpm
